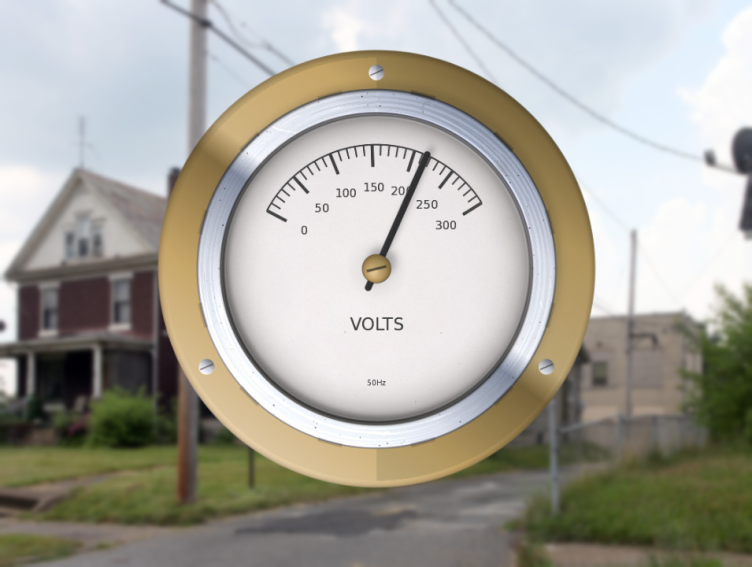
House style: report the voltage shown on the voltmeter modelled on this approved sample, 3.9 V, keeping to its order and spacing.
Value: 215 V
